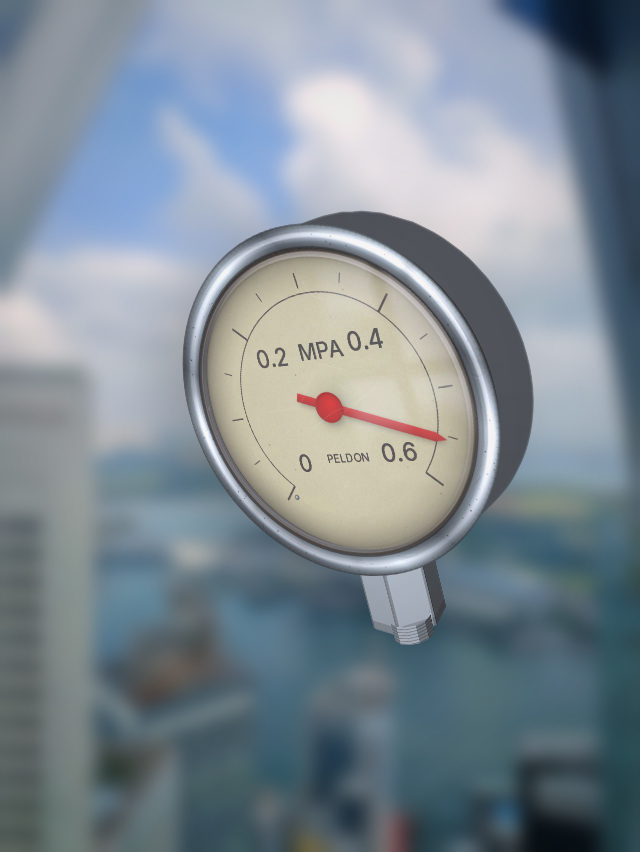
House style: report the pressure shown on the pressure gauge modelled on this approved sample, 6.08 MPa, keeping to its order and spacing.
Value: 0.55 MPa
